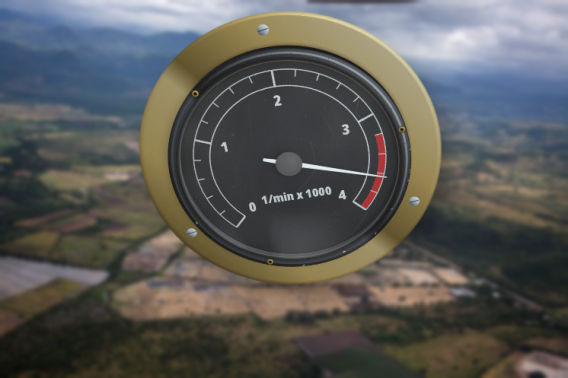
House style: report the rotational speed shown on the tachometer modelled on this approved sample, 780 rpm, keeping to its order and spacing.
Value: 3600 rpm
